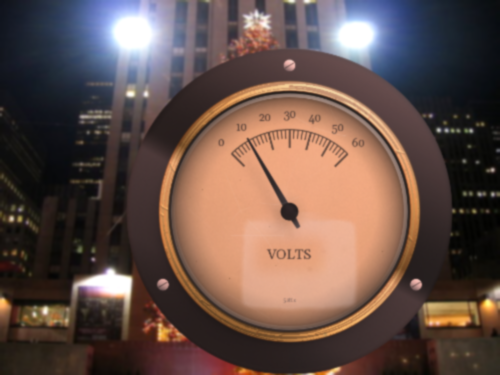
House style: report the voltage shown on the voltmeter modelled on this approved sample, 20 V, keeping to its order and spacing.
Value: 10 V
